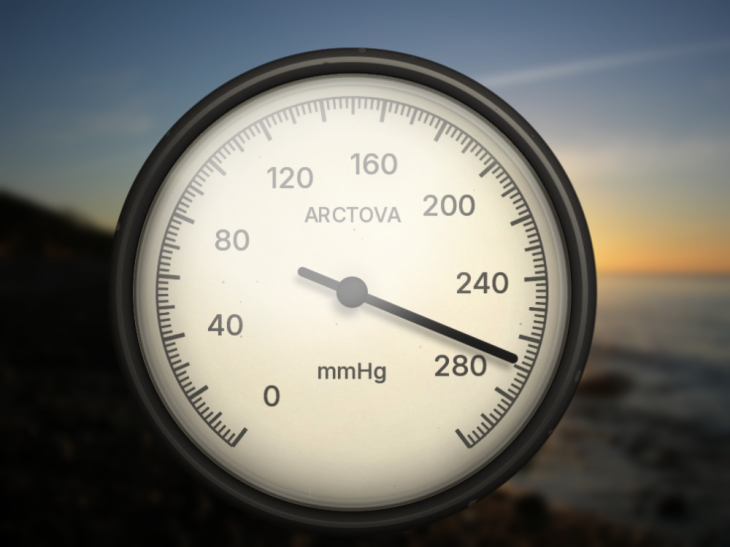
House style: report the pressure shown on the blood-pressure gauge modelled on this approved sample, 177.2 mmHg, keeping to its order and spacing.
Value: 268 mmHg
